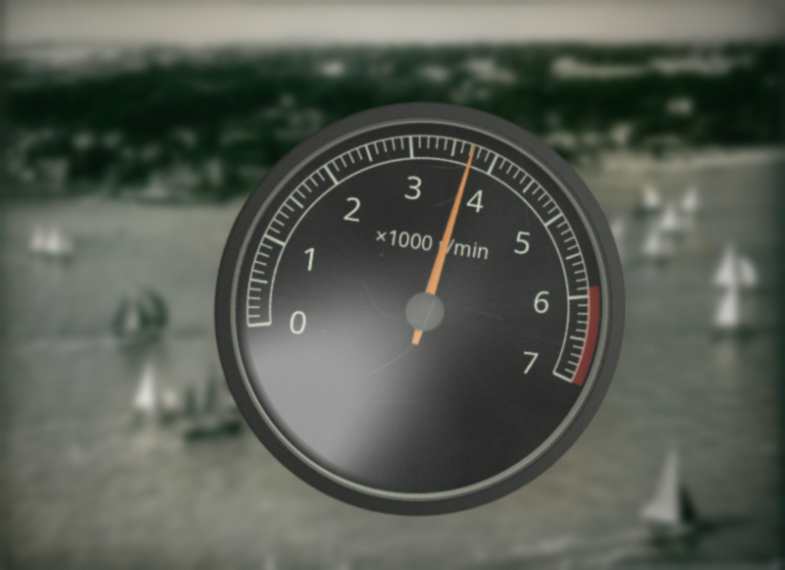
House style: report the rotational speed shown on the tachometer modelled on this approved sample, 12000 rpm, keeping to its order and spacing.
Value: 3700 rpm
